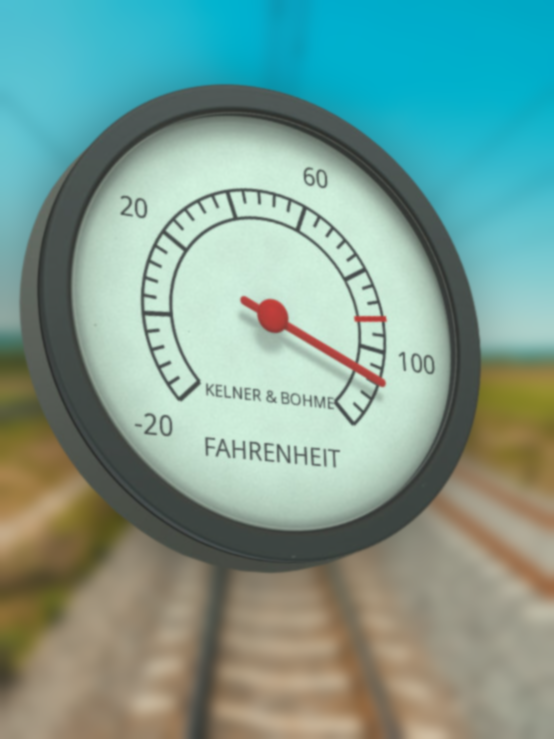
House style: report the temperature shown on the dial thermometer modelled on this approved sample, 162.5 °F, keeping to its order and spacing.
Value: 108 °F
